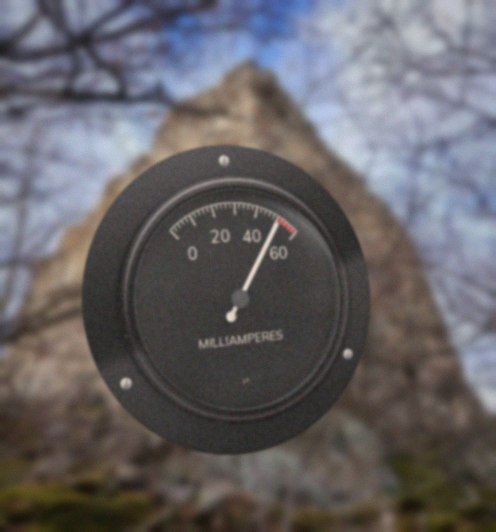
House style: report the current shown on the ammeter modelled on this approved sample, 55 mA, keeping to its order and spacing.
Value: 50 mA
